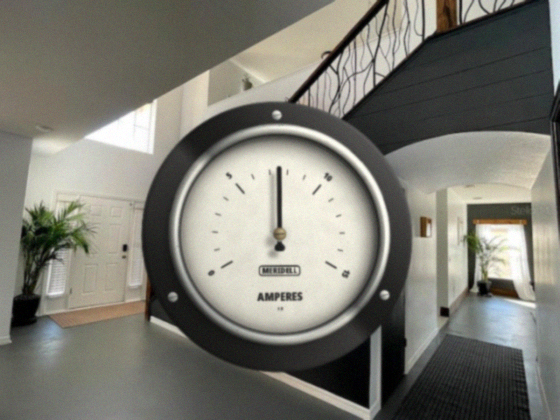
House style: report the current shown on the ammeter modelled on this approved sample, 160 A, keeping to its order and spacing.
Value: 7.5 A
